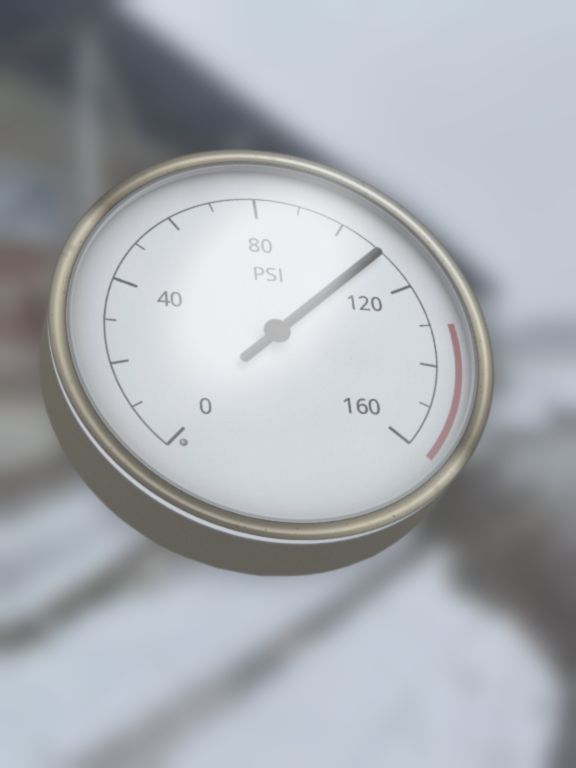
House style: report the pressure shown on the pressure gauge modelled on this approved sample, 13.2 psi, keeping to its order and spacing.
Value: 110 psi
